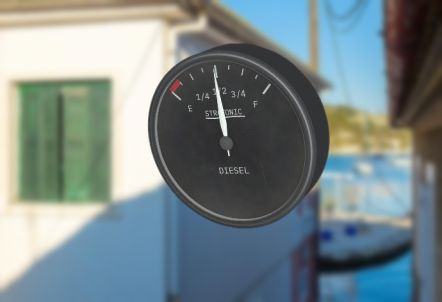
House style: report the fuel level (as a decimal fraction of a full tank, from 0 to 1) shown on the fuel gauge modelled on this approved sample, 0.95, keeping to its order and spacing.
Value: 0.5
